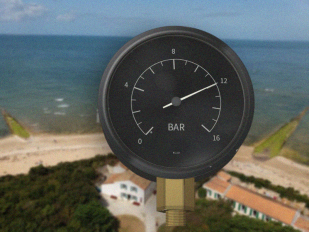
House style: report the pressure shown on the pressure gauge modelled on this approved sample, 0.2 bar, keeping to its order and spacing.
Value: 12 bar
